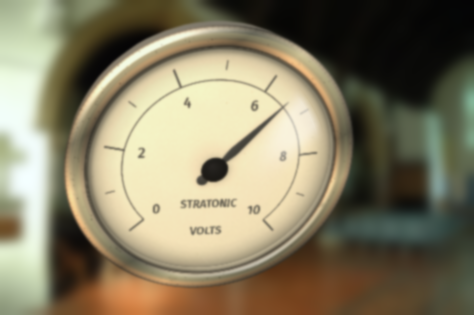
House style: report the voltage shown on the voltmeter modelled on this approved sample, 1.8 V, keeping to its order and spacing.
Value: 6.5 V
